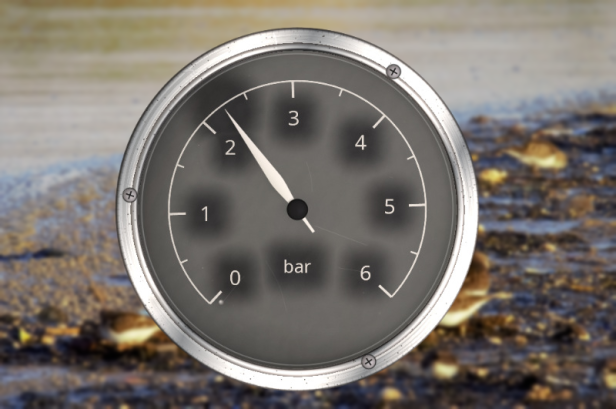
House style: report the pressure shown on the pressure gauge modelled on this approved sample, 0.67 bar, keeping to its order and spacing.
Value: 2.25 bar
